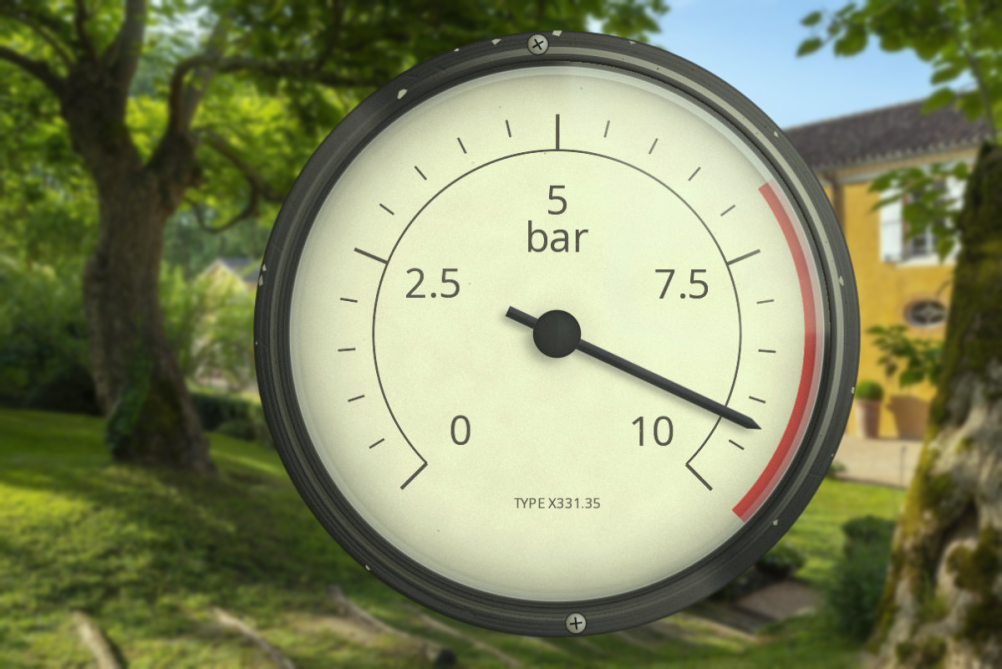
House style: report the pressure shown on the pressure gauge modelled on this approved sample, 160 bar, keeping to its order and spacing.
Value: 9.25 bar
